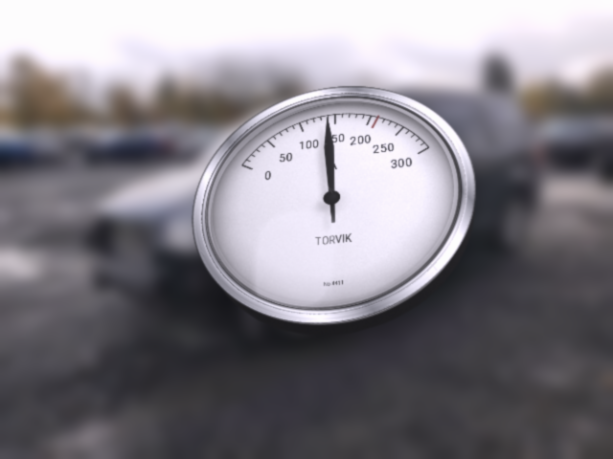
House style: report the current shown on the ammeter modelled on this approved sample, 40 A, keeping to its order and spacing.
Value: 140 A
